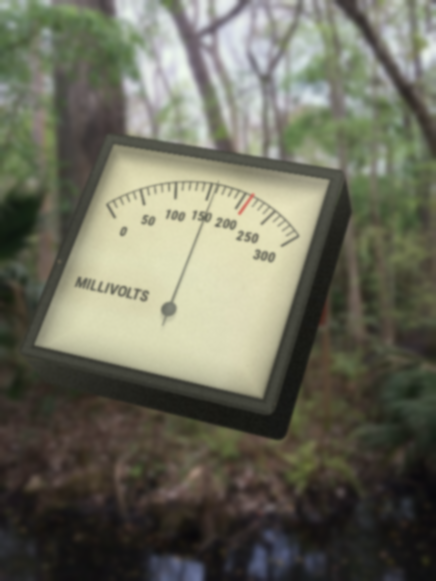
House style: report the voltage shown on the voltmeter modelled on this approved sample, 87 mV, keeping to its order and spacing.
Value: 160 mV
